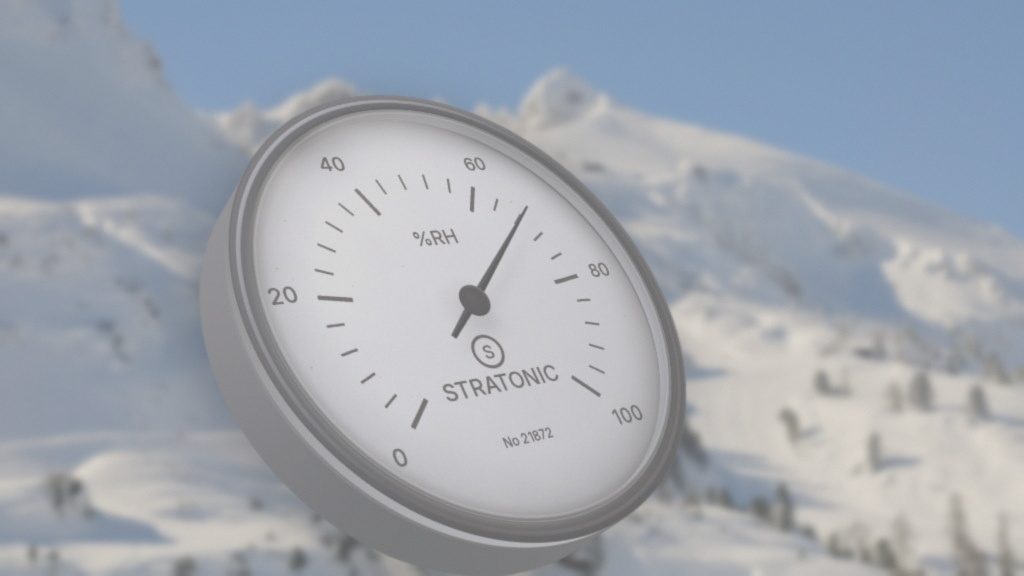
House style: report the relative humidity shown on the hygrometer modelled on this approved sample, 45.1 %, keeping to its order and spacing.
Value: 68 %
